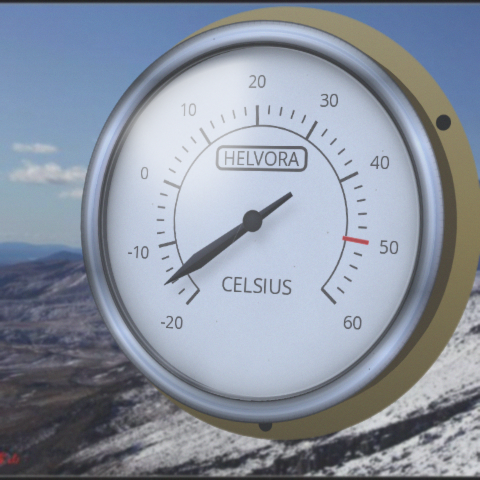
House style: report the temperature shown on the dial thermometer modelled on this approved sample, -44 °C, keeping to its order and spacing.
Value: -16 °C
